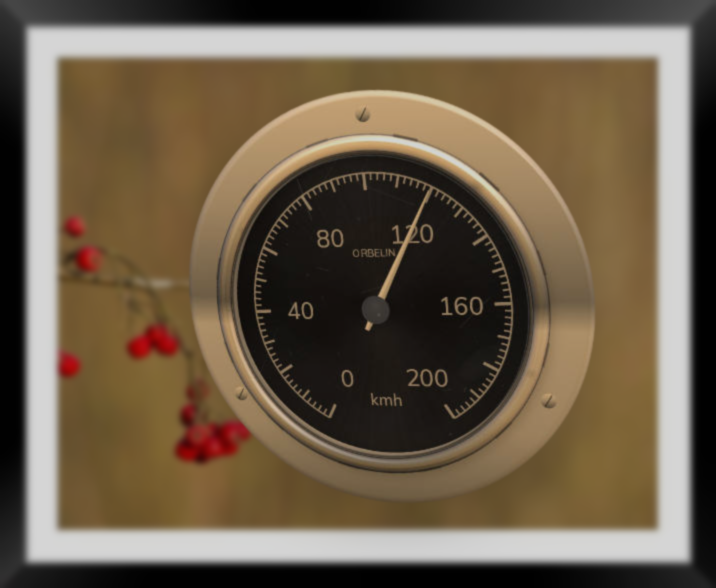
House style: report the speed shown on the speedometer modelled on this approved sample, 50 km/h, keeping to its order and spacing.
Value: 120 km/h
